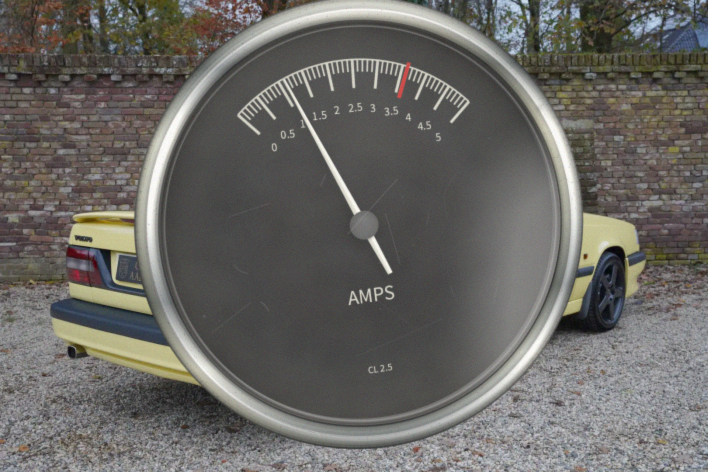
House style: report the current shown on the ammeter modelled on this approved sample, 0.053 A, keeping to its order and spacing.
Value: 1.1 A
